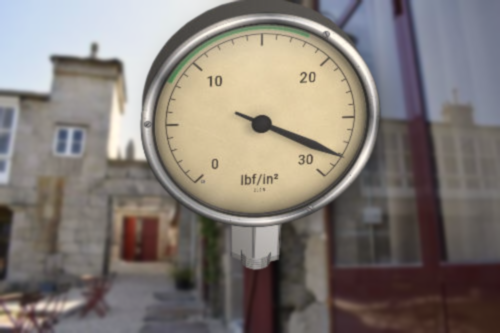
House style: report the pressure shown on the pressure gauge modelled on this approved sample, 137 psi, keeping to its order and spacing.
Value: 28 psi
